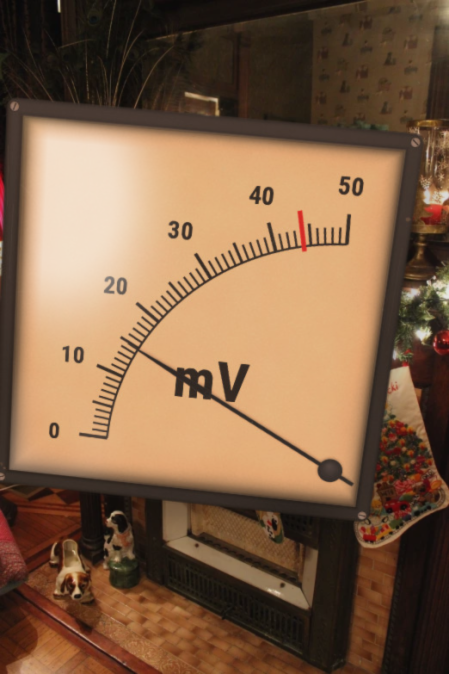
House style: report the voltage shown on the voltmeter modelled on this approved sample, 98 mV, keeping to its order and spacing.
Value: 15 mV
